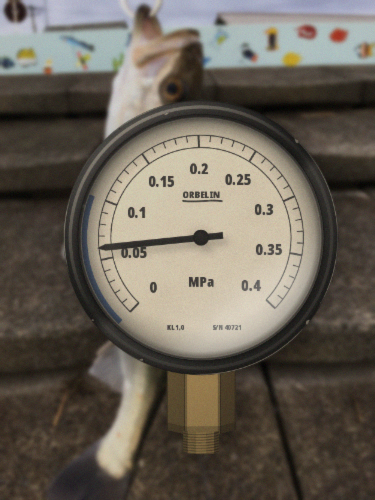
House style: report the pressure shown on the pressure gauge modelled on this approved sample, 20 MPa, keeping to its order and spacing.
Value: 0.06 MPa
